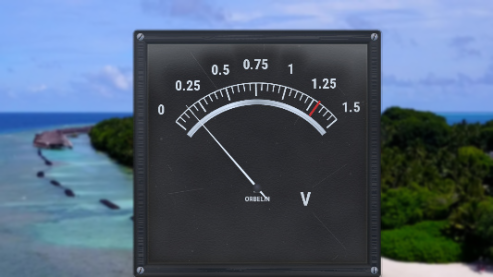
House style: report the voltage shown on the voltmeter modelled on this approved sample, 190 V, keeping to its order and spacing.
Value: 0.15 V
